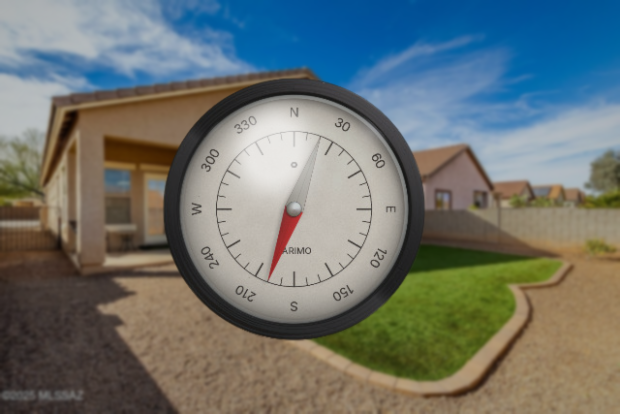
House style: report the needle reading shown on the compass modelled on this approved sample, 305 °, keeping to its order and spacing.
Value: 200 °
